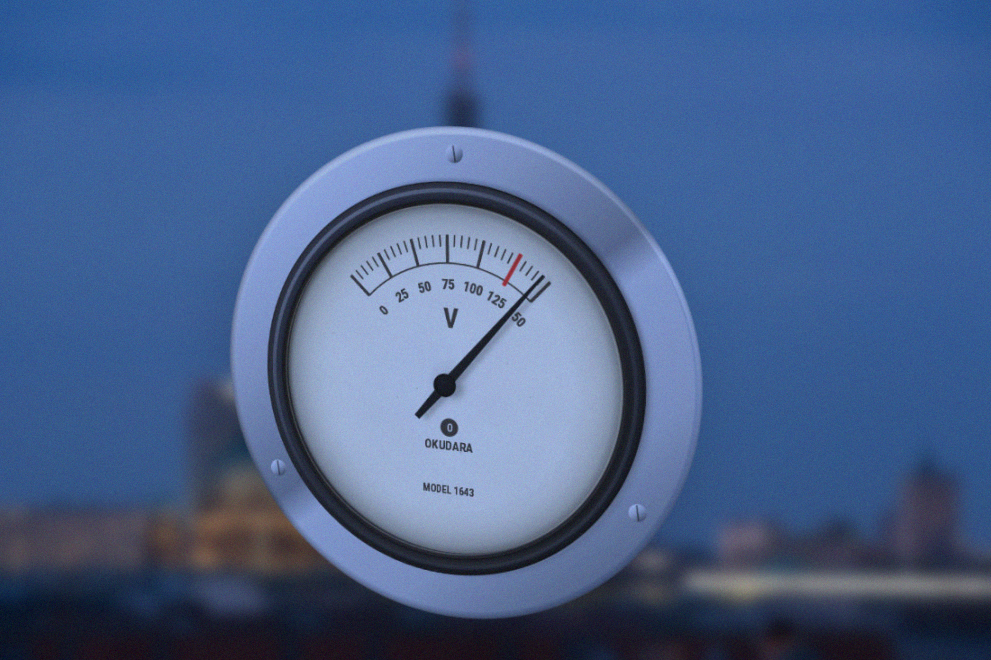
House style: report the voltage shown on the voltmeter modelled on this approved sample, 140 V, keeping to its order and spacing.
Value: 145 V
